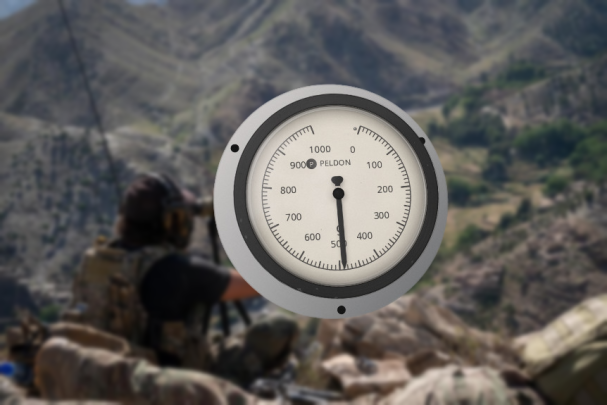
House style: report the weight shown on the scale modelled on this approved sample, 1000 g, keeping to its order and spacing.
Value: 490 g
